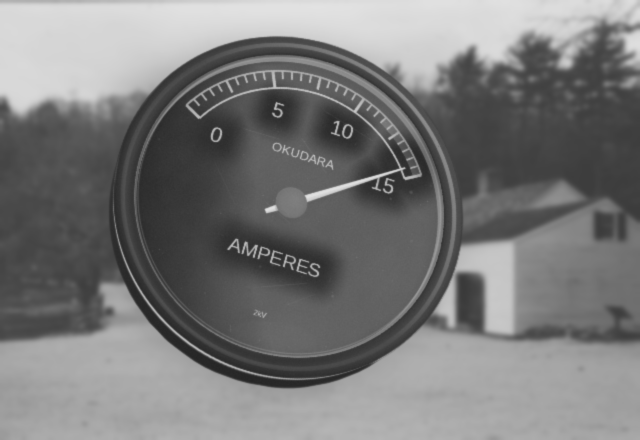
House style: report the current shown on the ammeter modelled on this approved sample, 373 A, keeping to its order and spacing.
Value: 14.5 A
